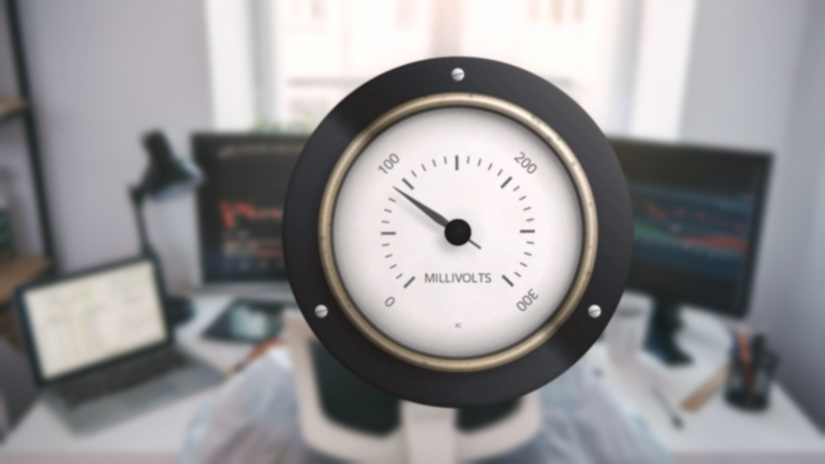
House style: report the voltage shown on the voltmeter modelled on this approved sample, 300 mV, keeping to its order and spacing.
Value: 90 mV
